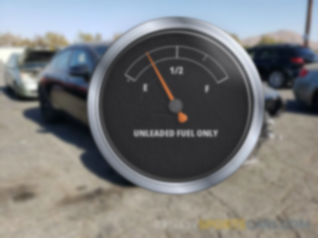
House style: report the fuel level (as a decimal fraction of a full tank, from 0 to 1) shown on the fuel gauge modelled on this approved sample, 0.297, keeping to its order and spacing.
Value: 0.25
